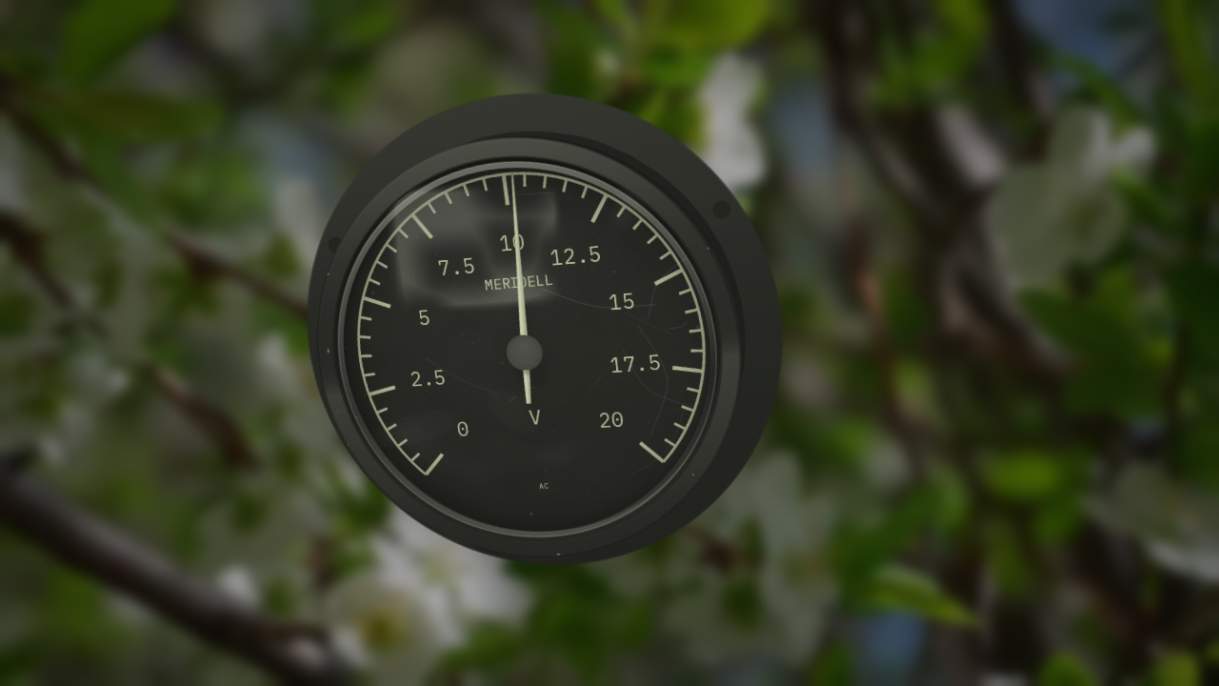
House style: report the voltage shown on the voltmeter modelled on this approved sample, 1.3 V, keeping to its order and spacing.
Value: 10.25 V
